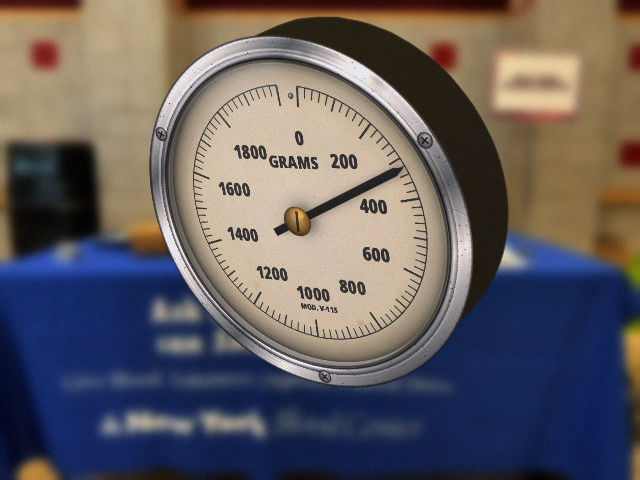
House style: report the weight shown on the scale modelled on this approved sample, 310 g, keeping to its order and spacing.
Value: 320 g
